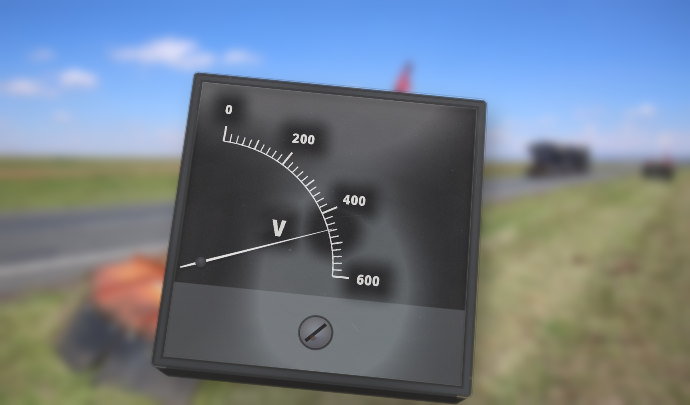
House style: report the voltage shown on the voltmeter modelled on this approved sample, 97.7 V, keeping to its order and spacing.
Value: 460 V
